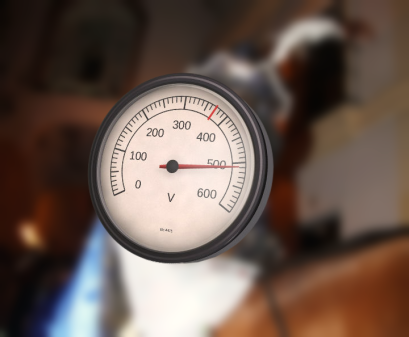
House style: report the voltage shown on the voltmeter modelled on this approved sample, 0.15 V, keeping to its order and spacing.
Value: 510 V
